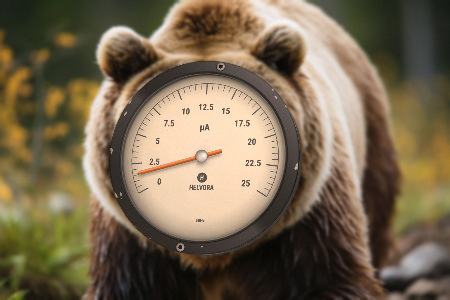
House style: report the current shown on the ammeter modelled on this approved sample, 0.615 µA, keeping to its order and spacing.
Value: 1.5 µA
